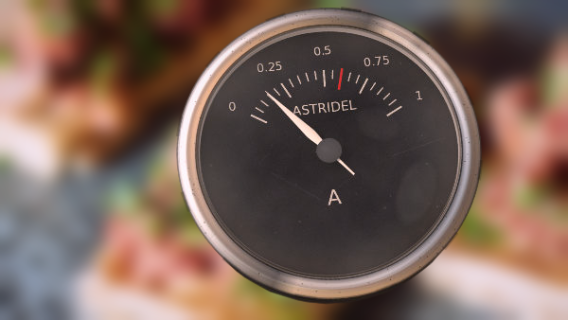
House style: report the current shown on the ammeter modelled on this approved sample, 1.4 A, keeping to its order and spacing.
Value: 0.15 A
